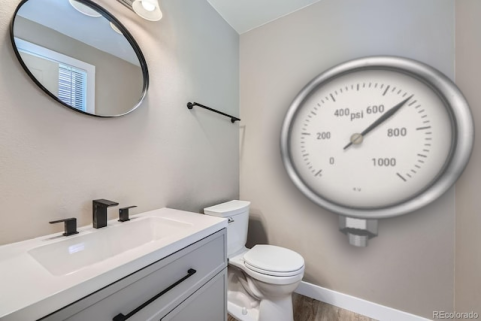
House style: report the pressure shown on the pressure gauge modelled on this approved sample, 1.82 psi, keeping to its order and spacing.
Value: 680 psi
